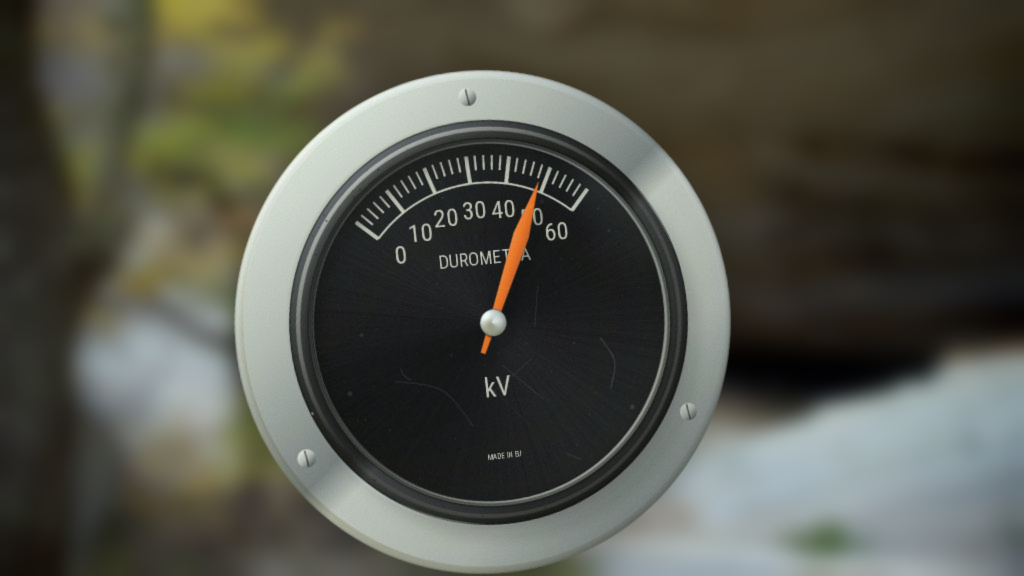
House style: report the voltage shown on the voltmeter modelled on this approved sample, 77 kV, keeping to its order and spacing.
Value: 48 kV
